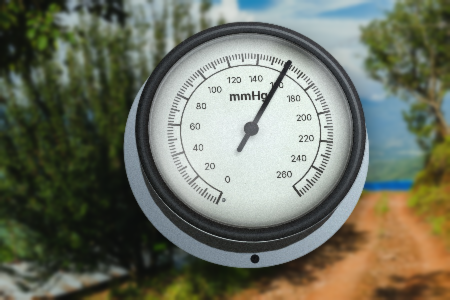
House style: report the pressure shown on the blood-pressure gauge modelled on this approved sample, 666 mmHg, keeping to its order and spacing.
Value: 160 mmHg
